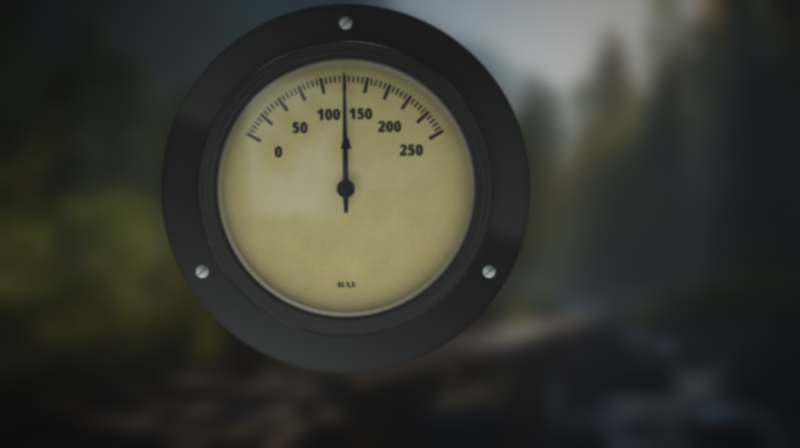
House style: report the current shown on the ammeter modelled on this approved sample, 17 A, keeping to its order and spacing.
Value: 125 A
